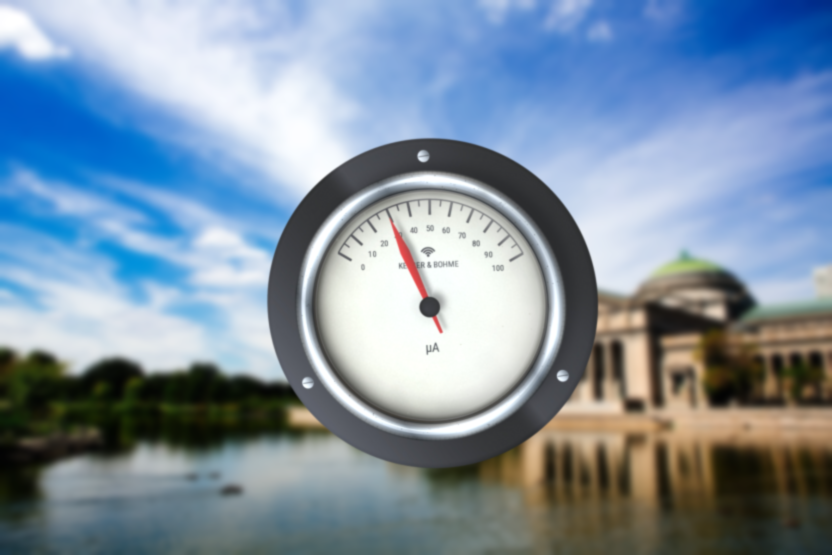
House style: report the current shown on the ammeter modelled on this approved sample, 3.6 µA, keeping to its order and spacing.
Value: 30 µA
